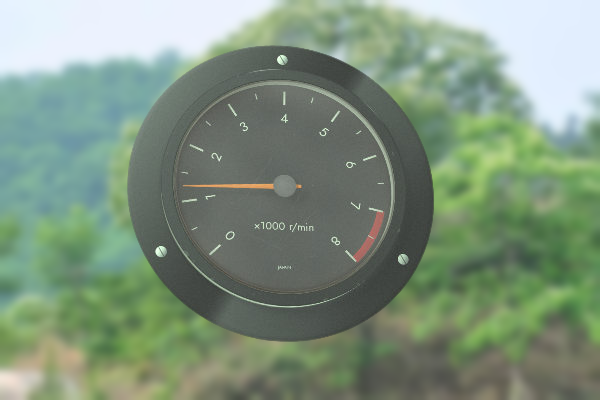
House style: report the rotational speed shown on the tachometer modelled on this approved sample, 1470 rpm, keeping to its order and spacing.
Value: 1250 rpm
